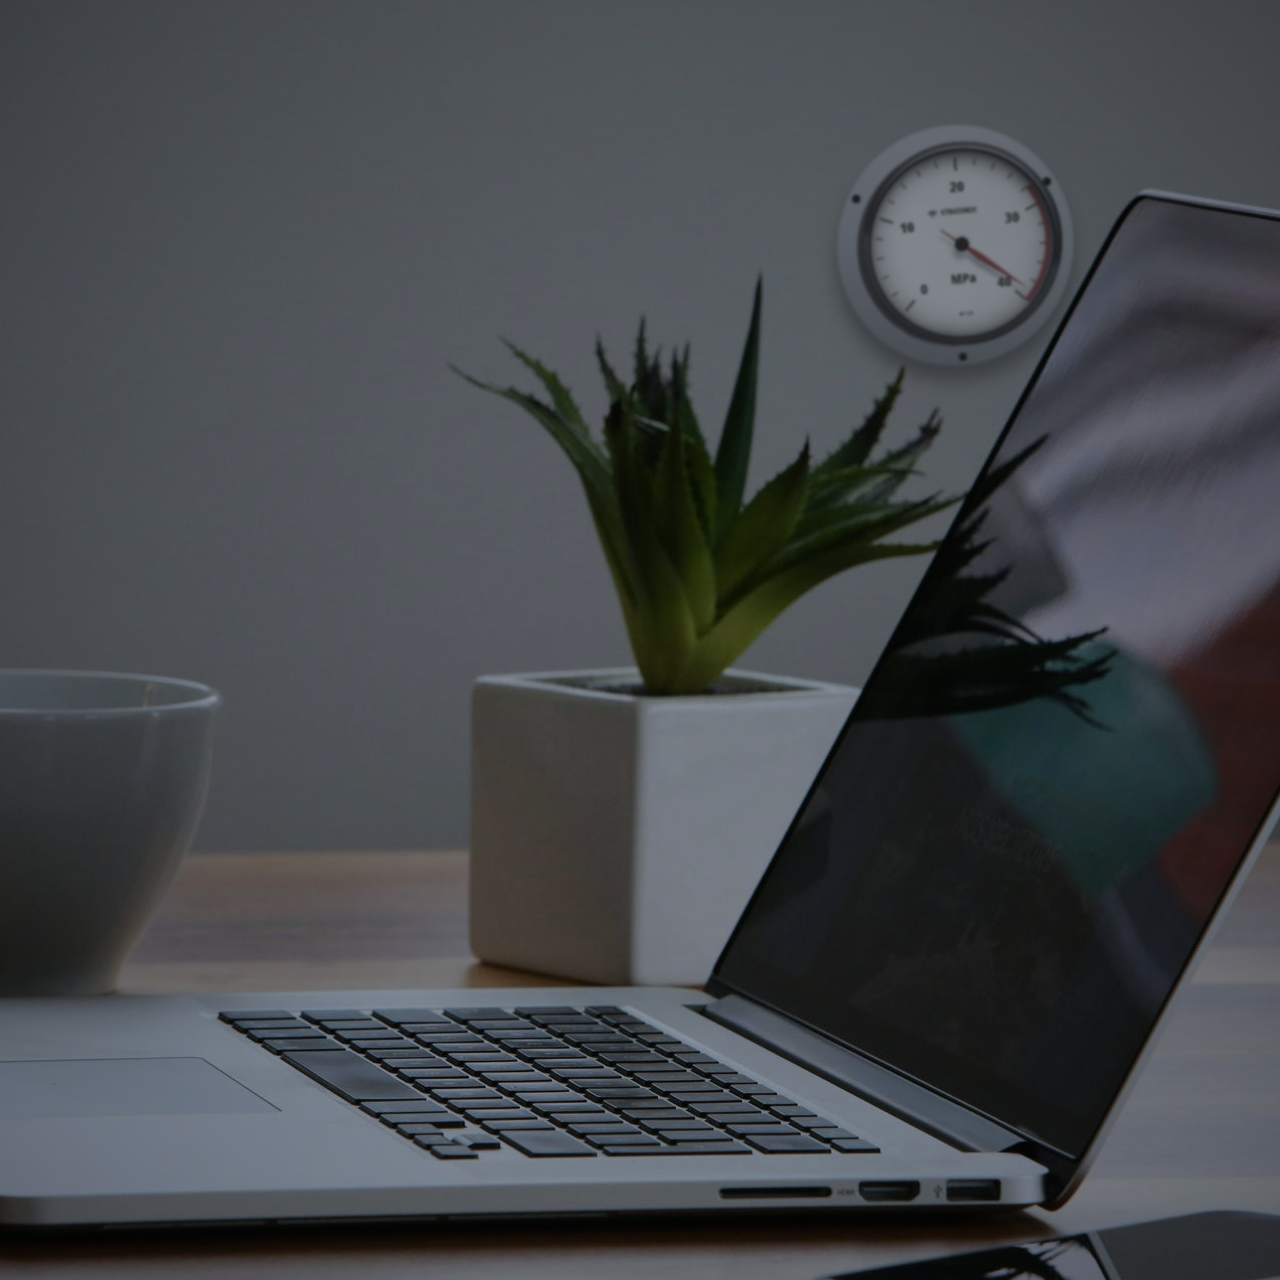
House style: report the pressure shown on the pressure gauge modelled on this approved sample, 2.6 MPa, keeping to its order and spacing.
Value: 39 MPa
